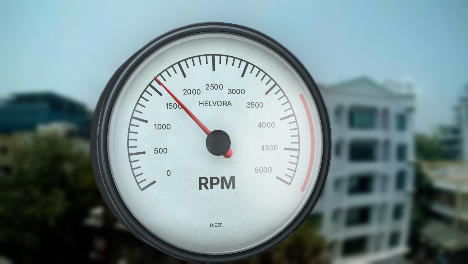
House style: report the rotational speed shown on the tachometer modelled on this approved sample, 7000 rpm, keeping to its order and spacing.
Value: 1600 rpm
